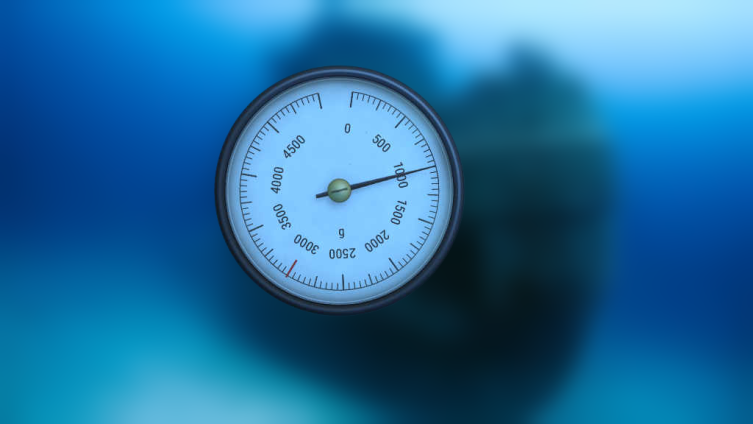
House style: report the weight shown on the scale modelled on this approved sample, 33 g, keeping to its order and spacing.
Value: 1000 g
